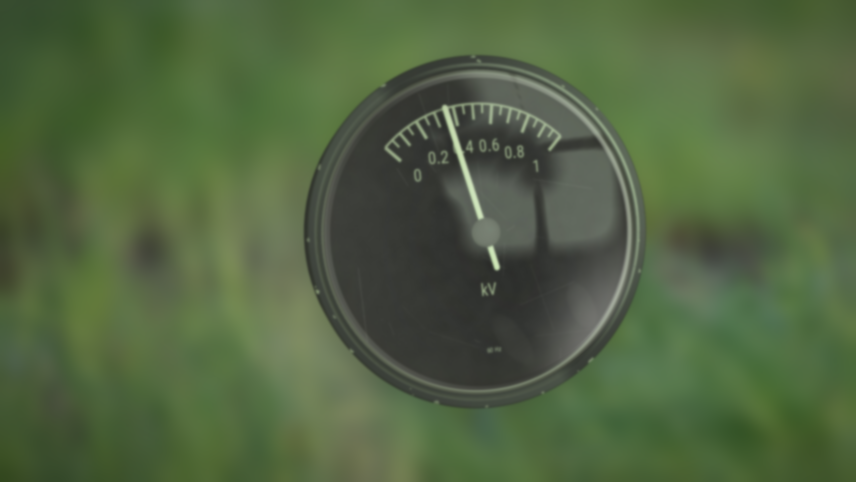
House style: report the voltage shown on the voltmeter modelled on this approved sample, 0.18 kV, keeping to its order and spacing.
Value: 0.35 kV
